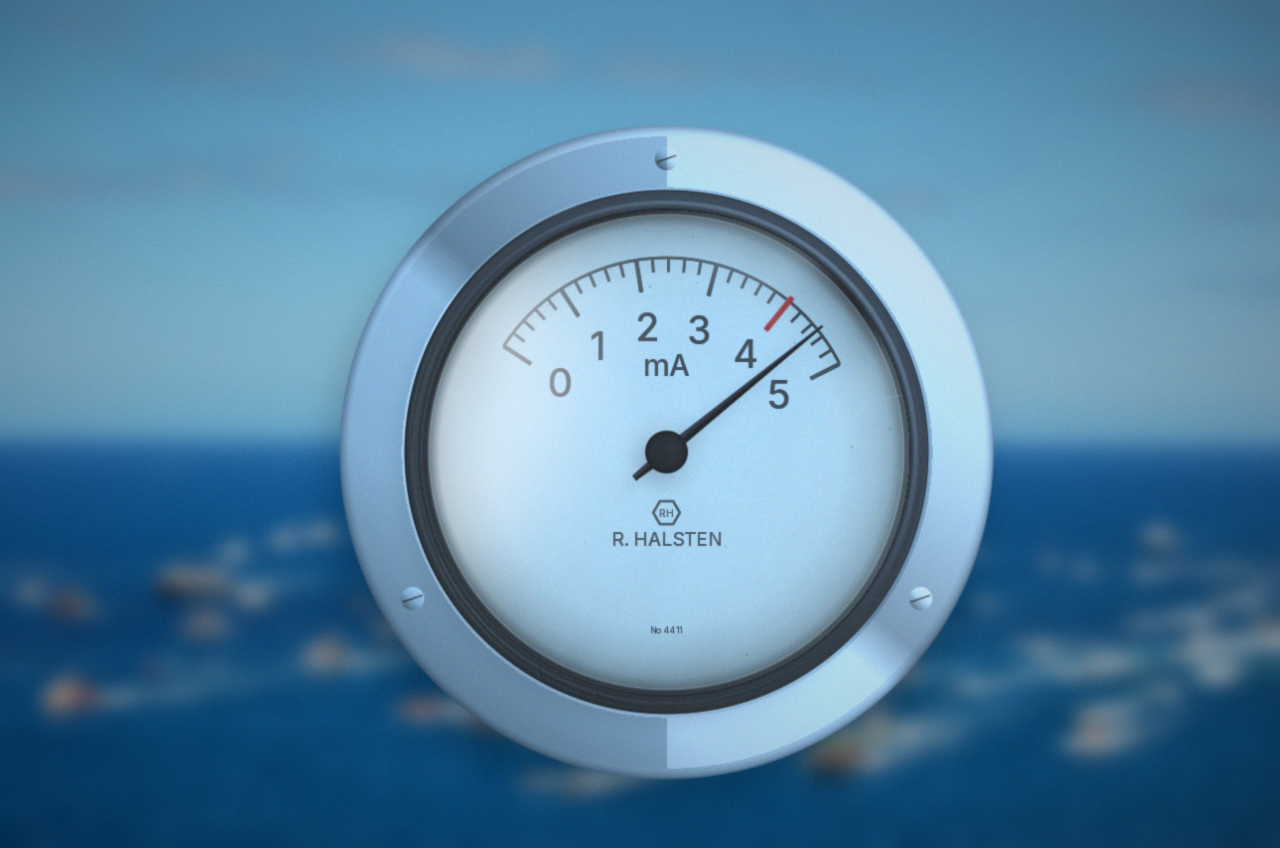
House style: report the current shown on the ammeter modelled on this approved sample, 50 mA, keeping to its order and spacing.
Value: 4.5 mA
